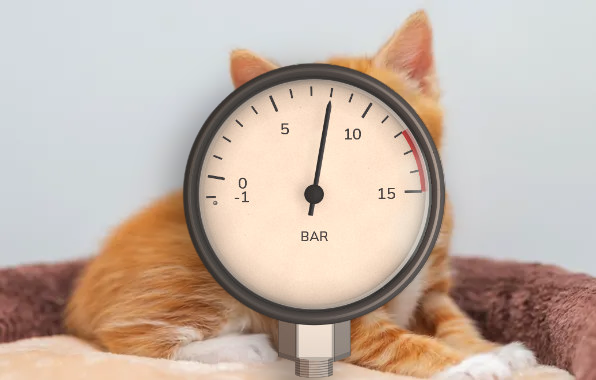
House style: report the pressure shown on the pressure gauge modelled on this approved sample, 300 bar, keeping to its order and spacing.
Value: 8 bar
